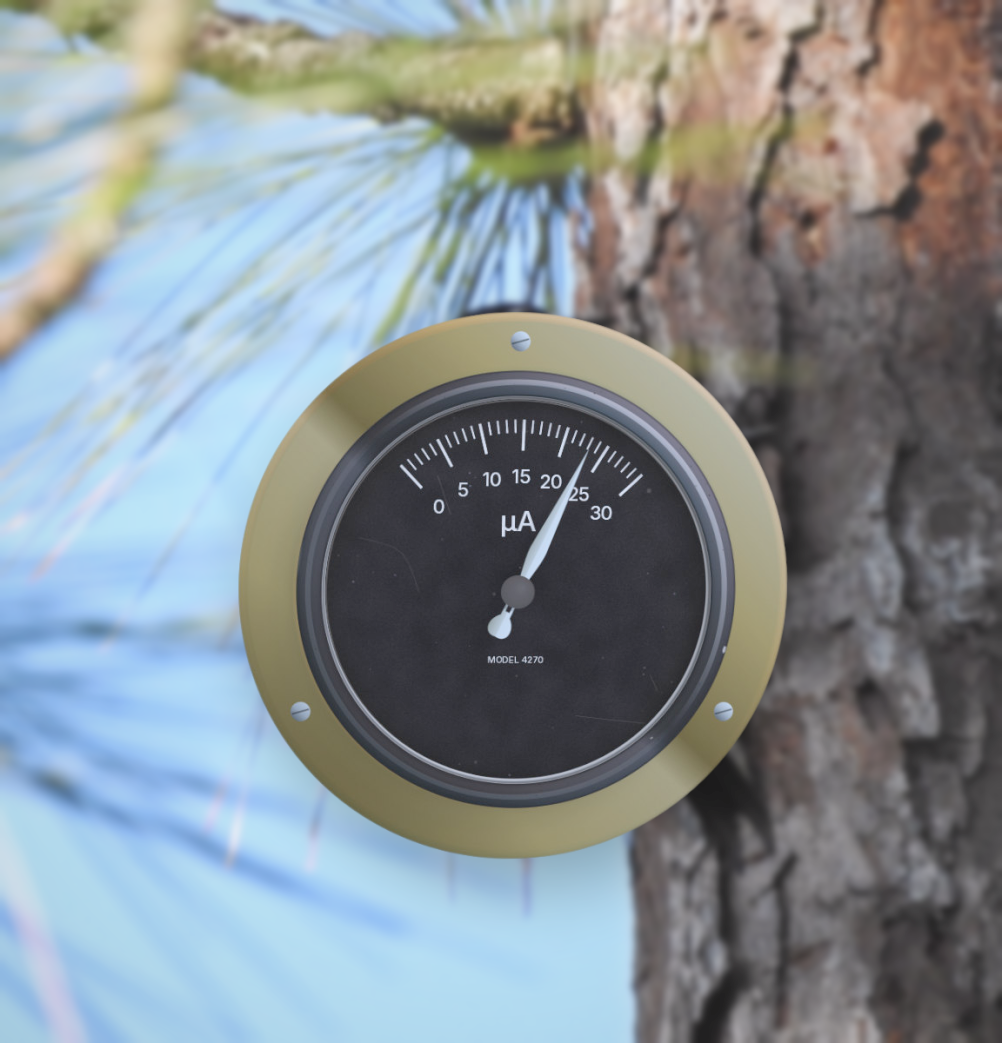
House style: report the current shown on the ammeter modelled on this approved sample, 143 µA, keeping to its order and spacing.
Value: 23 µA
